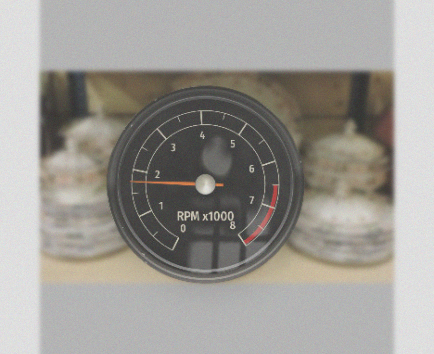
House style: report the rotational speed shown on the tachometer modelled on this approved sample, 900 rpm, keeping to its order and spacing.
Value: 1750 rpm
